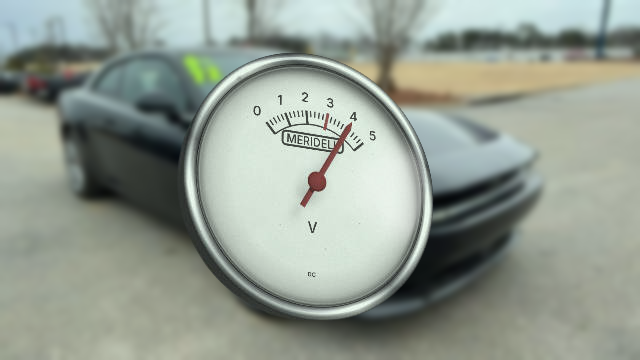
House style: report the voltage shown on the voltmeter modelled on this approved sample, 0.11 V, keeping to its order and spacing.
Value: 4 V
